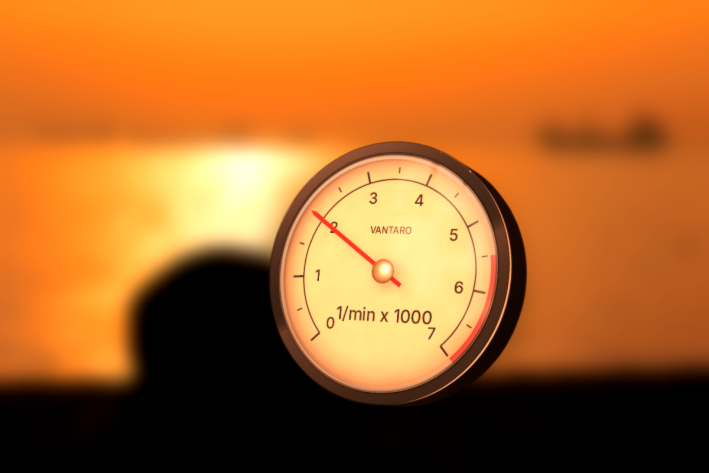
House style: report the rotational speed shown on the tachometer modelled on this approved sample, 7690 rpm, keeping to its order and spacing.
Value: 2000 rpm
